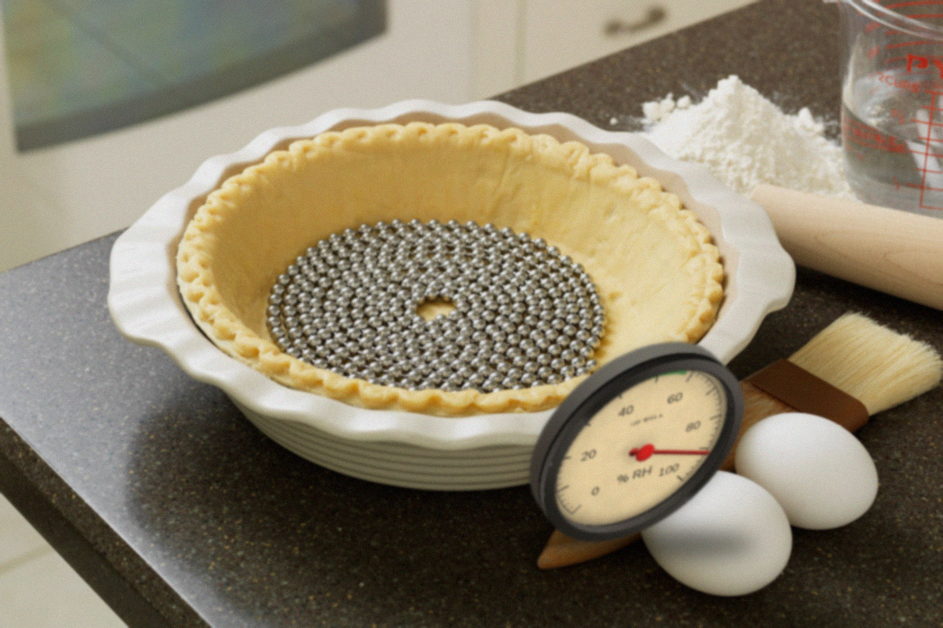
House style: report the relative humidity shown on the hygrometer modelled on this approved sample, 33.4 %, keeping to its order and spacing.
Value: 90 %
